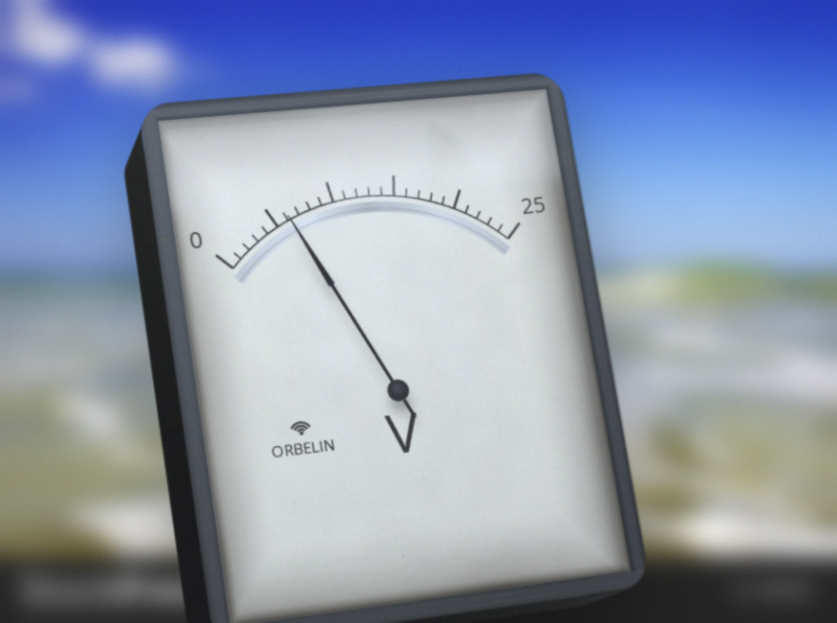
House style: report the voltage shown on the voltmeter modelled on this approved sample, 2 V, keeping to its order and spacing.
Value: 6 V
